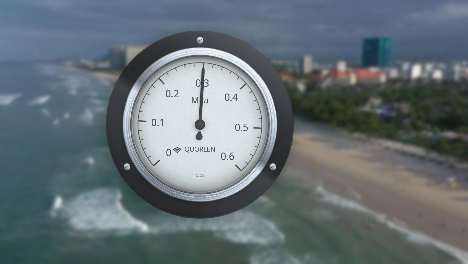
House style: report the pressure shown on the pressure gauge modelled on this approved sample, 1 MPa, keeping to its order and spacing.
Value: 0.3 MPa
